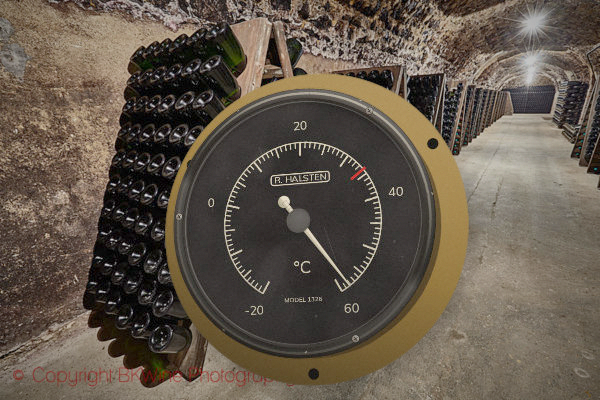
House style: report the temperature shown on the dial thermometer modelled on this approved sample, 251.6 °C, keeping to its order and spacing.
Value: 58 °C
